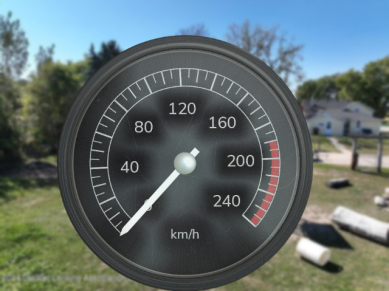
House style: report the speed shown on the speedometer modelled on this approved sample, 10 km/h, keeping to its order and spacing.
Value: 0 km/h
